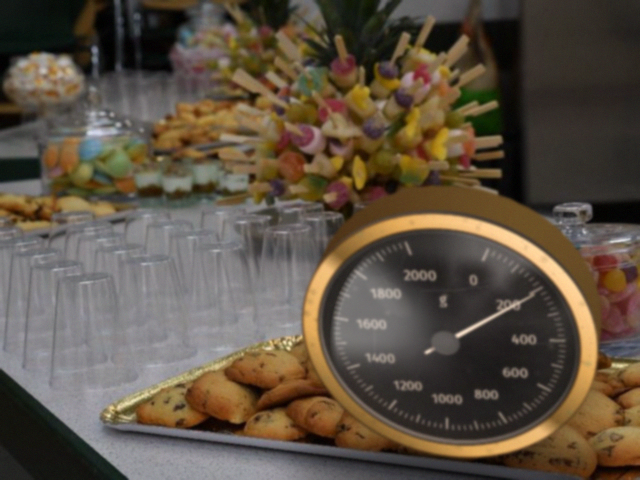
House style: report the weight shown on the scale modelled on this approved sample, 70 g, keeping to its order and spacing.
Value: 200 g
